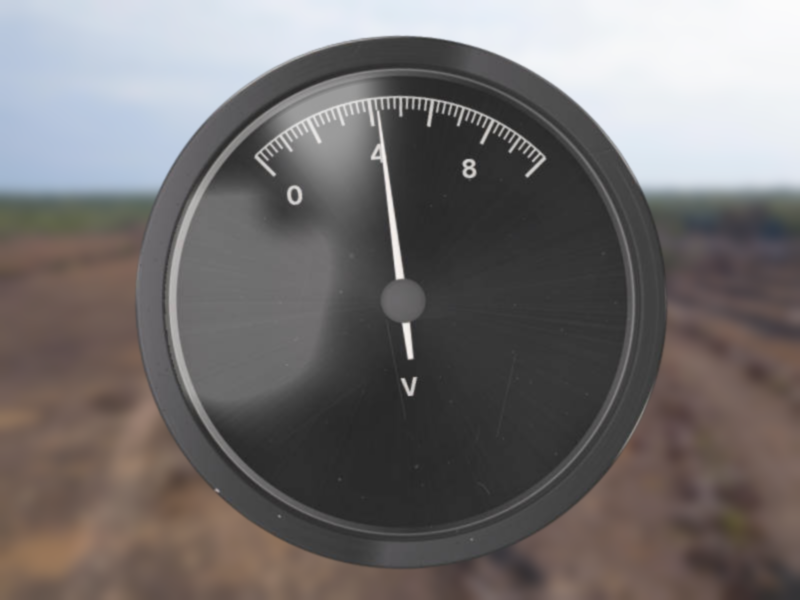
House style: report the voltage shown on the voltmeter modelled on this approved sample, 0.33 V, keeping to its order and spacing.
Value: 4.2 V
